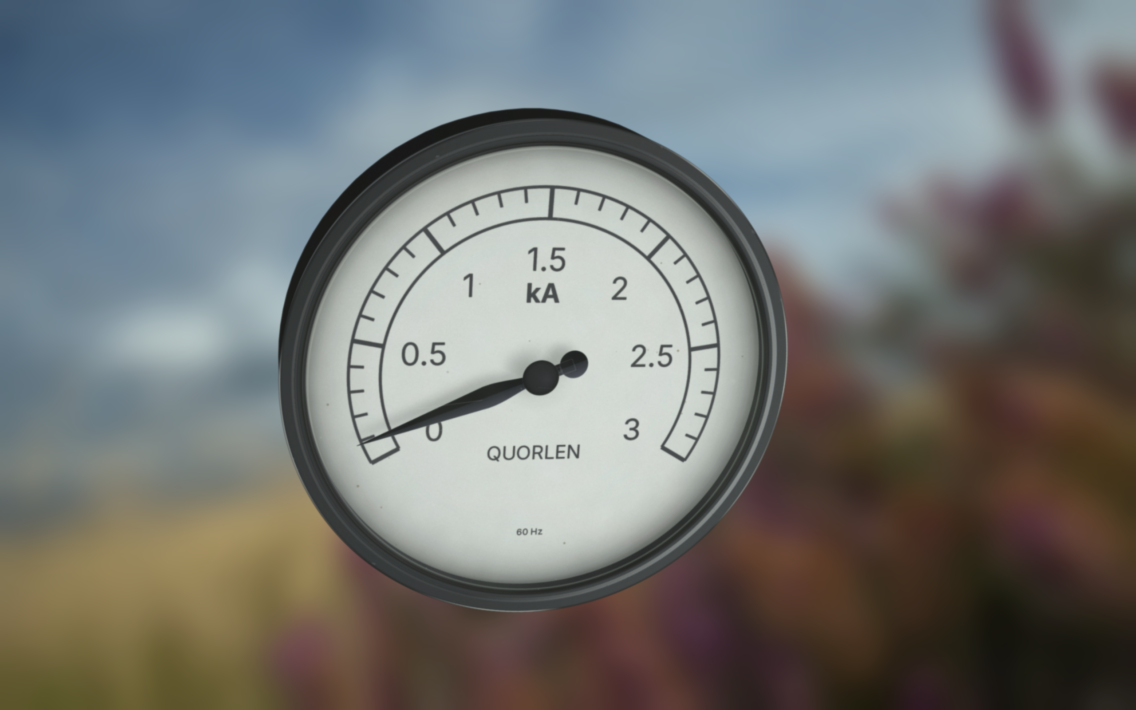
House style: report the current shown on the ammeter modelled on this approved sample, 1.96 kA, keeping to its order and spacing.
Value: 0.1 kA
